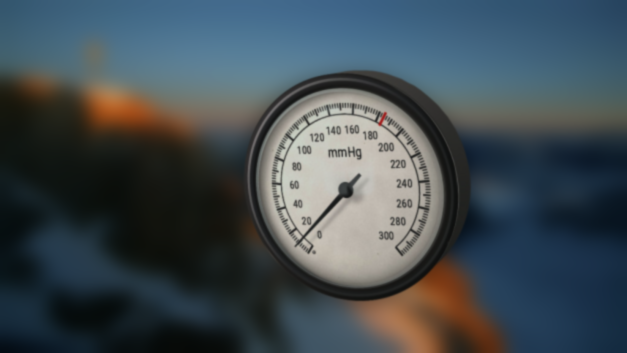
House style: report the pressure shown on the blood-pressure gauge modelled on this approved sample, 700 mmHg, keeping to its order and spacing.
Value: 10 mmHg
